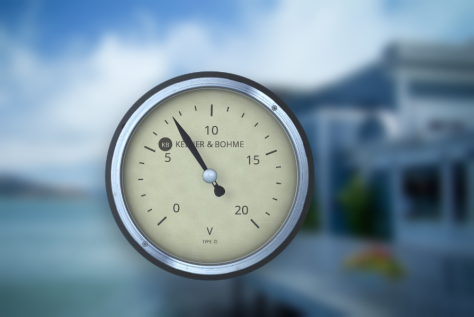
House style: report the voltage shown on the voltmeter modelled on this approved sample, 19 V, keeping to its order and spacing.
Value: 7.5 V
